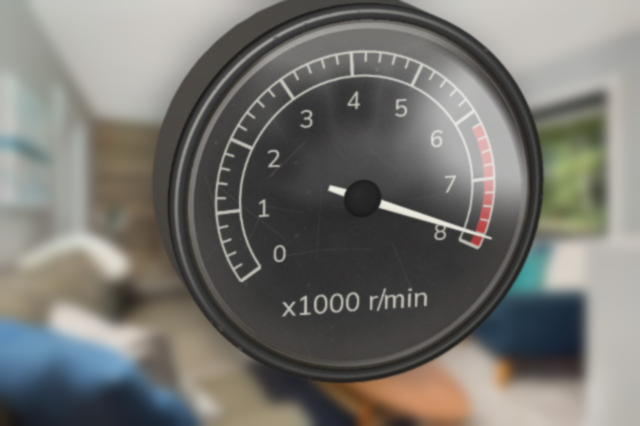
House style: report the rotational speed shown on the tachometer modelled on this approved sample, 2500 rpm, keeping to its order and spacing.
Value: 7800 rpm
